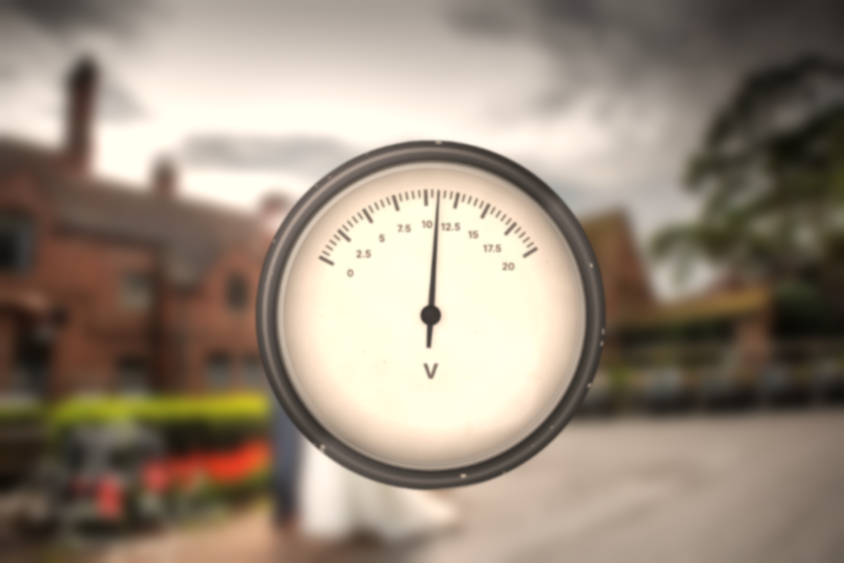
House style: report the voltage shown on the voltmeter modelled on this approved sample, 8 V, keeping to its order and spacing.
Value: 11 V
